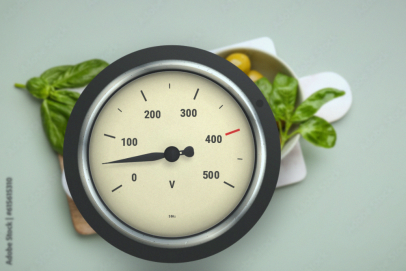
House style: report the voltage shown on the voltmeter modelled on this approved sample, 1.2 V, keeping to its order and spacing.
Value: 50 V
